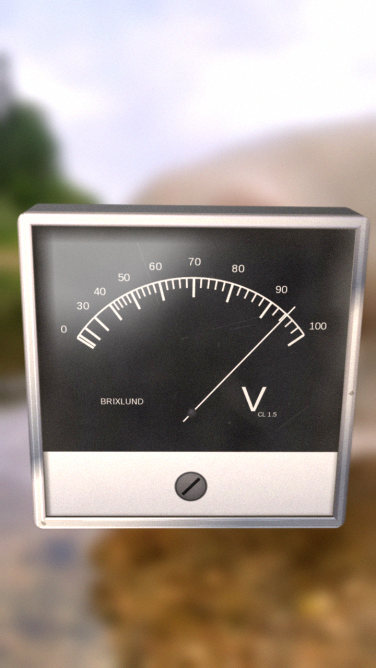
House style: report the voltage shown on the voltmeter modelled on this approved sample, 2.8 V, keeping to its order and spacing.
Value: 94 V
